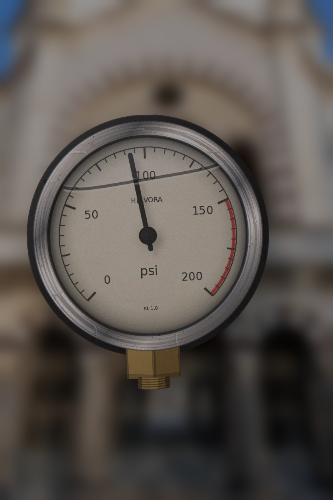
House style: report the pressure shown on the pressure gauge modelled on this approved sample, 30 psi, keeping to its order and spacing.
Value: 92.5 psi
